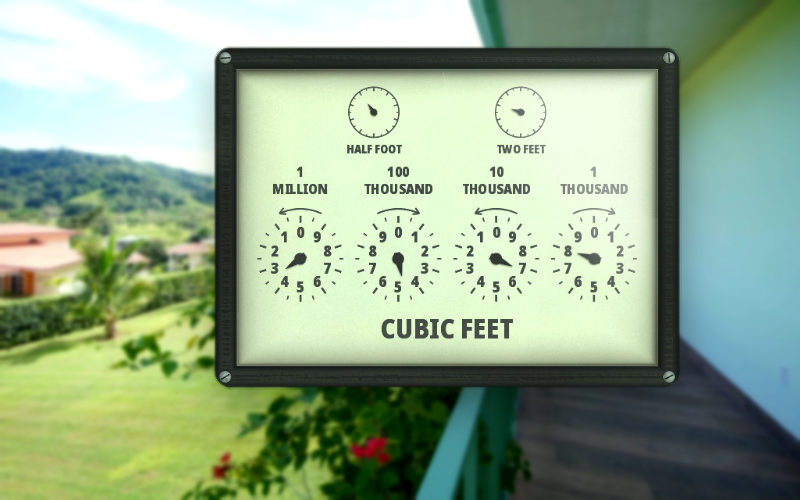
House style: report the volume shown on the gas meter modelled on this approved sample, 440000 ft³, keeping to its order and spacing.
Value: 346800 ft³
